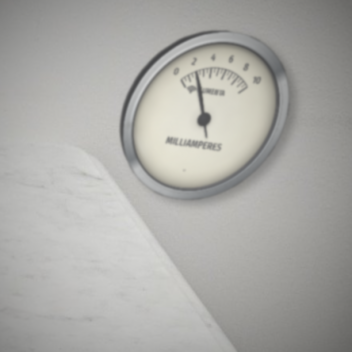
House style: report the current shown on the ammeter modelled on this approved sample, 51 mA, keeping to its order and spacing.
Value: 2 mA
